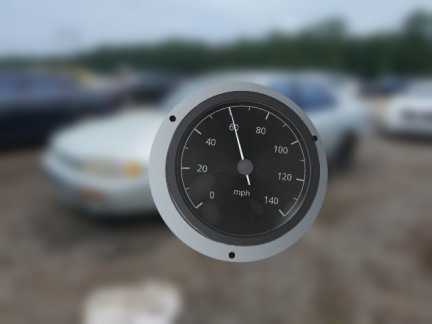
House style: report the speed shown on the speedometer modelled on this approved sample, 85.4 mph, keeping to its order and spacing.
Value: 60 mph
